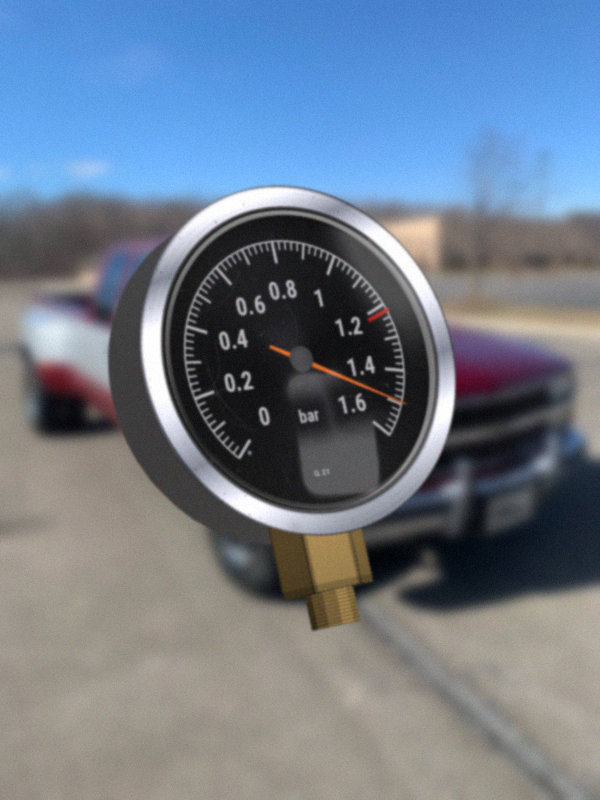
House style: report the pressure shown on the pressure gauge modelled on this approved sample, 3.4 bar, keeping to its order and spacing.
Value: 1.5 bar
